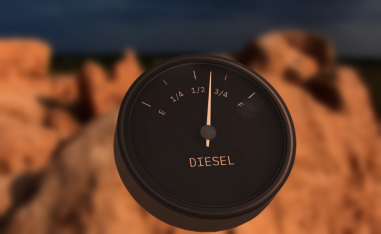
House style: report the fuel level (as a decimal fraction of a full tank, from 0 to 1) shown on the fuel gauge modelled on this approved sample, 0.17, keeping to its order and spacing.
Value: 0.625
